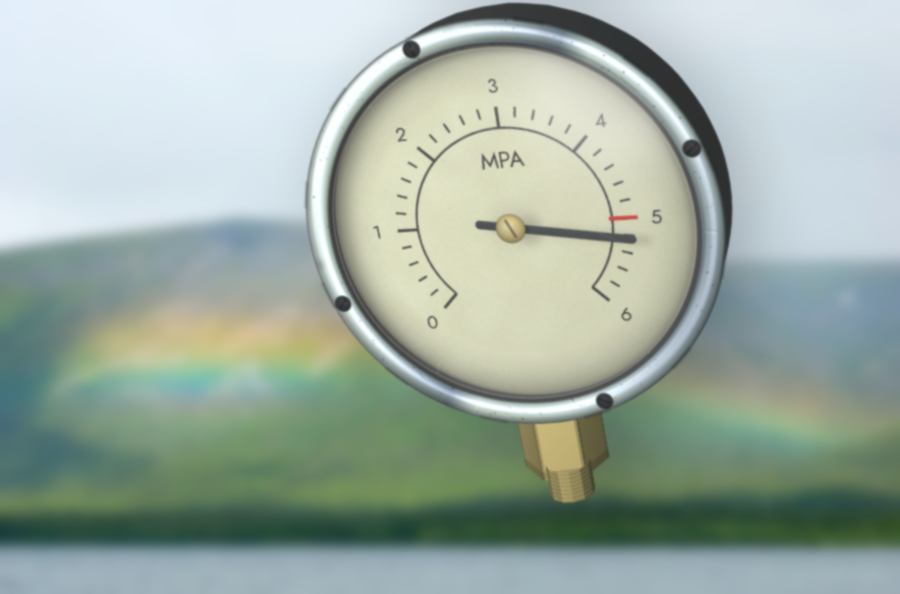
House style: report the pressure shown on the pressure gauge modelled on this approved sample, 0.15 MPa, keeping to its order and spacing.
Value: 5.2 MPa
